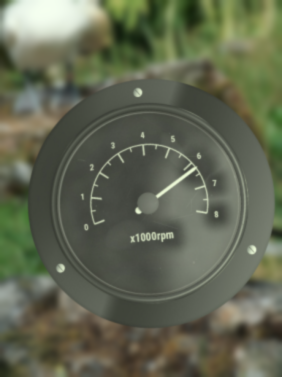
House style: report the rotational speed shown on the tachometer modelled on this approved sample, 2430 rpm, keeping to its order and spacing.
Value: 6250 rpm
